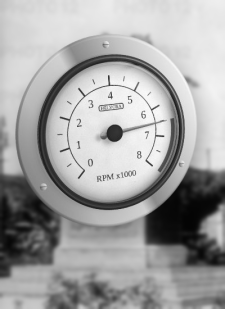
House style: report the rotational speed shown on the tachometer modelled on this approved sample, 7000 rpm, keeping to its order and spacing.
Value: 6500 rpm
